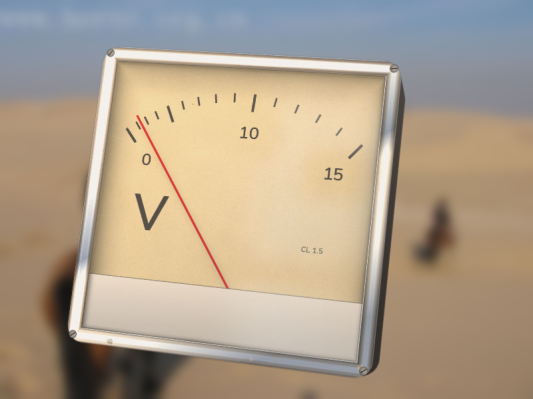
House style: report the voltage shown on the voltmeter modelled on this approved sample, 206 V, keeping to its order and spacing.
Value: 2.5 V
